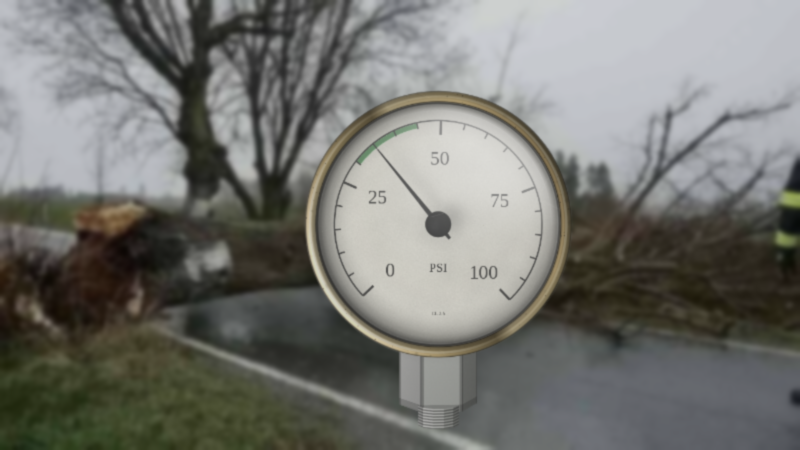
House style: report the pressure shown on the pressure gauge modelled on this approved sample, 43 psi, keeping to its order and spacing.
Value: 35 psi
